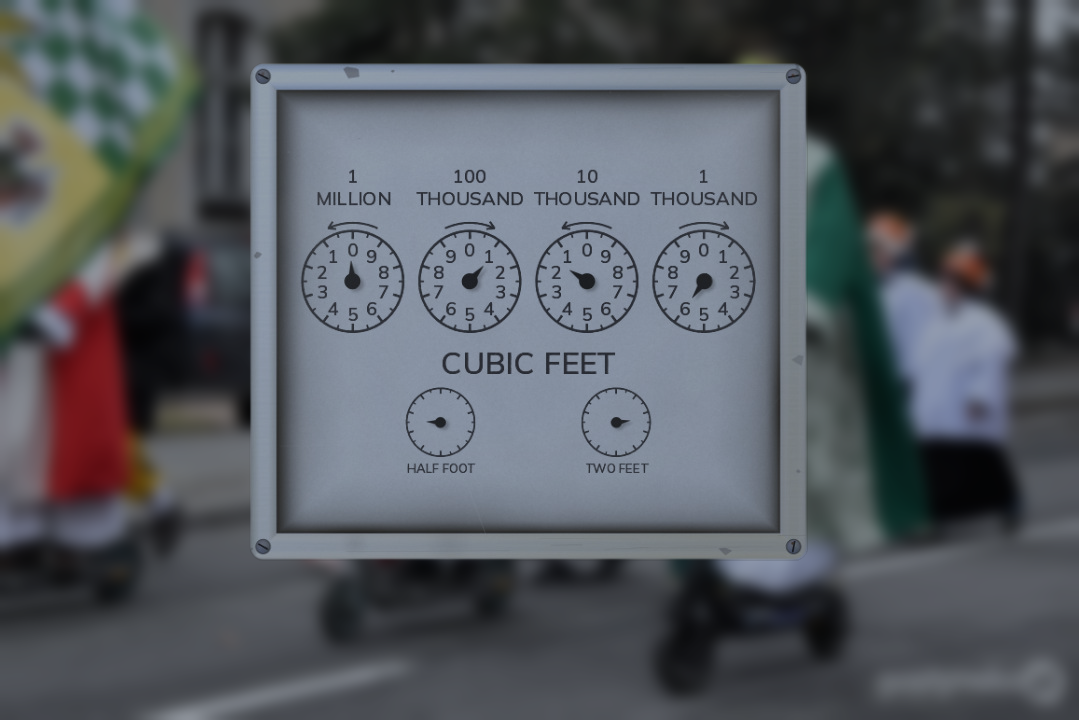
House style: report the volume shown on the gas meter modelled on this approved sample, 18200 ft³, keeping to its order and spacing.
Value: 11600 ft³
